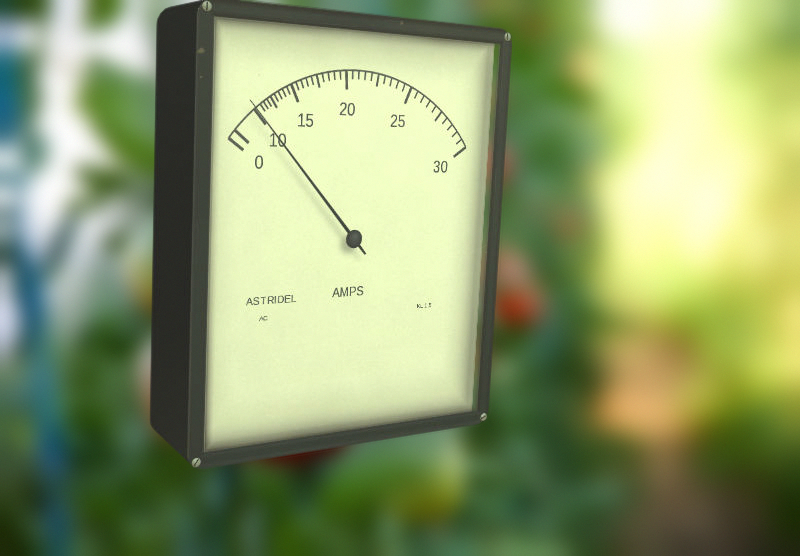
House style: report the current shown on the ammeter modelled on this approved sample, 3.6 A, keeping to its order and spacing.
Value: 10 A
